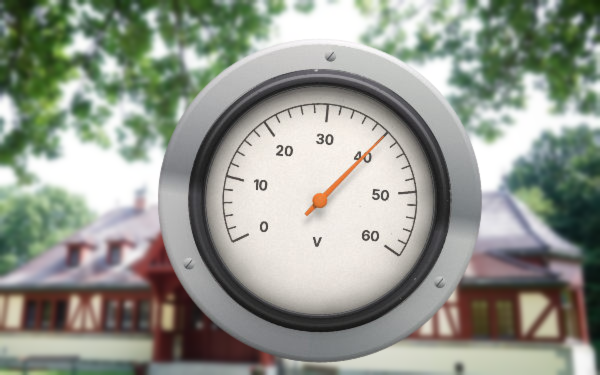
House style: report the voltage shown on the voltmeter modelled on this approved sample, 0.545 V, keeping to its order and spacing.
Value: 40 V
